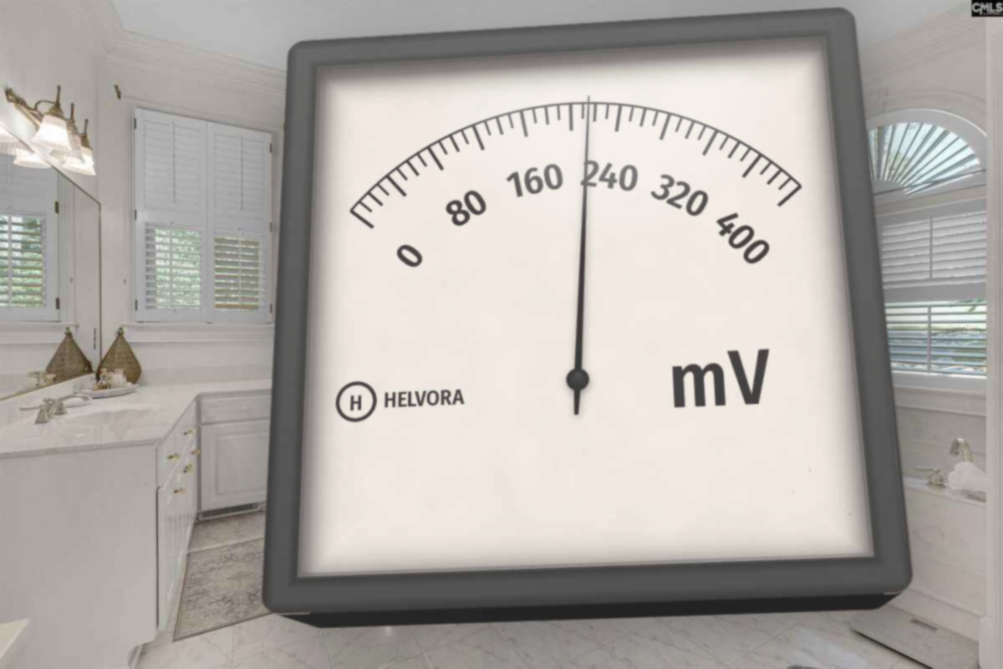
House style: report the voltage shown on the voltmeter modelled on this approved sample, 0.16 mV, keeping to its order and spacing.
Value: 215 mV
